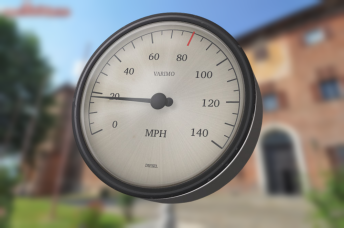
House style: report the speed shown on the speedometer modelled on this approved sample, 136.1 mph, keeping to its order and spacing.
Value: 17.5 mph
